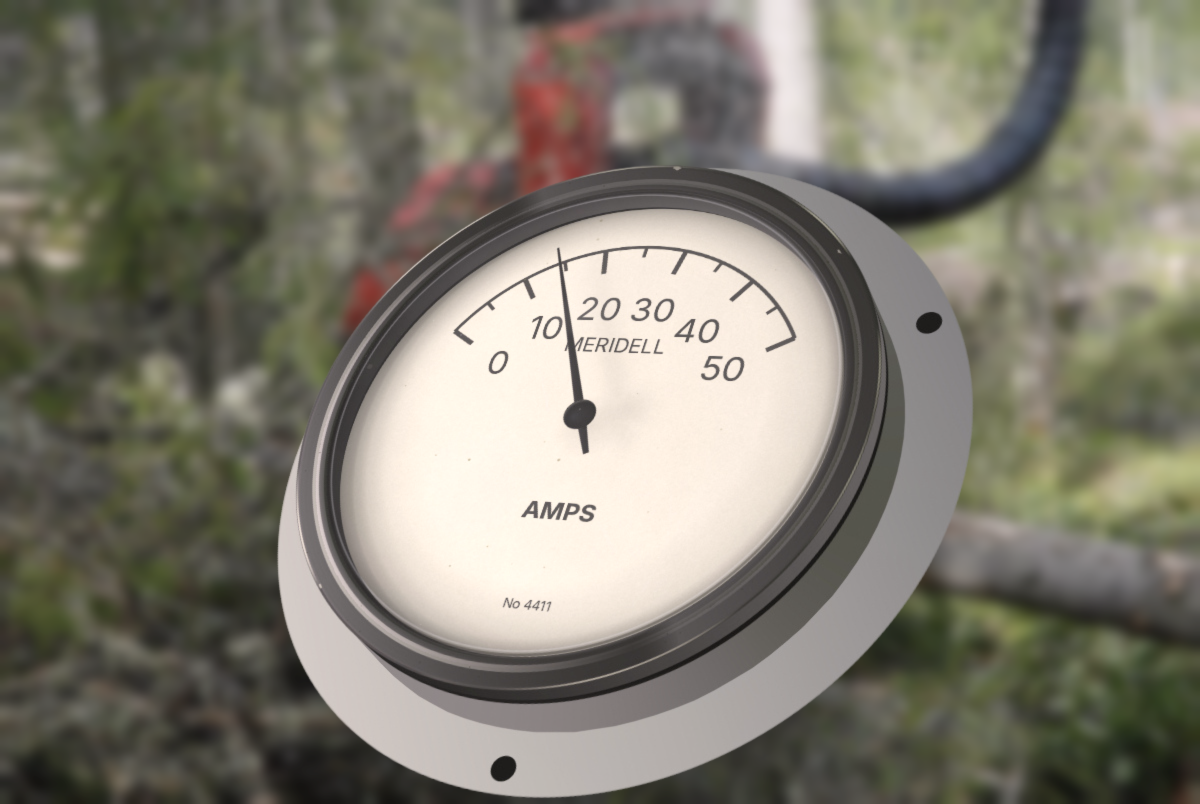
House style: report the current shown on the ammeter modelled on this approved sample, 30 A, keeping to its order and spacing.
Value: 15 A
